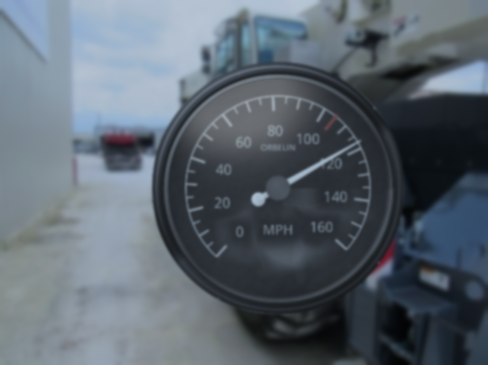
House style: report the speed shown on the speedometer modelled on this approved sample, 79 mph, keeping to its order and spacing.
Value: 117.5 mph
